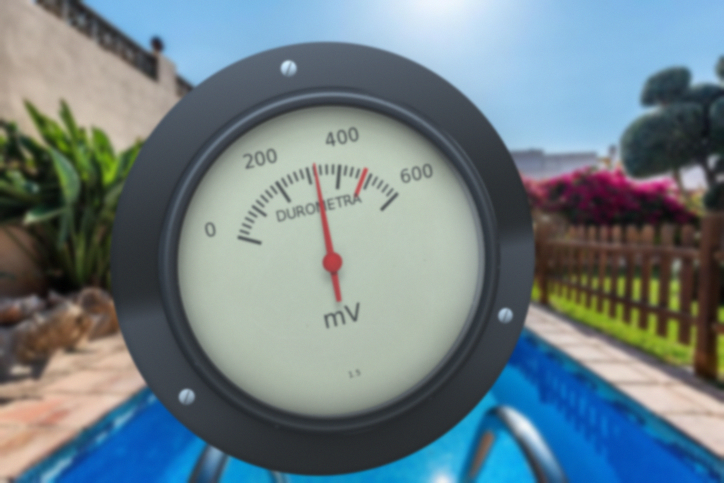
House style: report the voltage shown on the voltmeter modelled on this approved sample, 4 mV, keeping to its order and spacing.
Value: 320 mV
